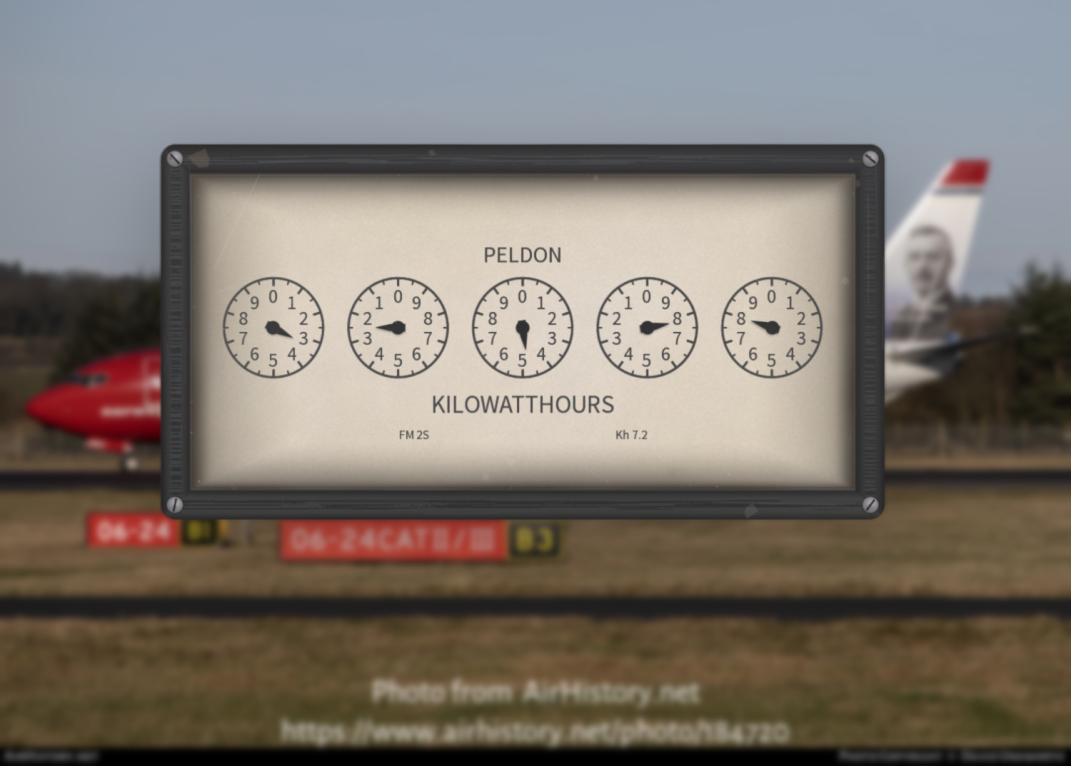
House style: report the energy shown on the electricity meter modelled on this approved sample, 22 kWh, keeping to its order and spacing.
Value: 32478 kWh
